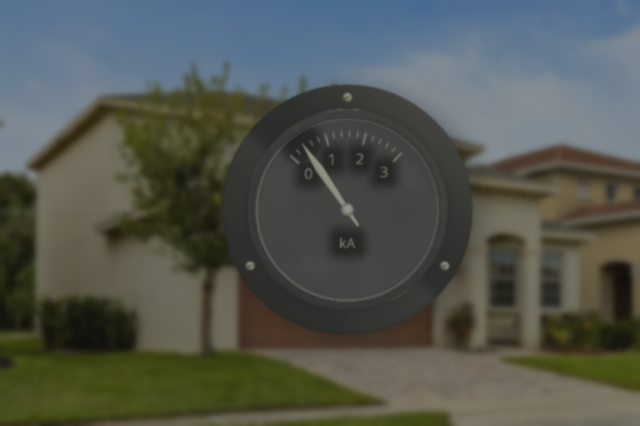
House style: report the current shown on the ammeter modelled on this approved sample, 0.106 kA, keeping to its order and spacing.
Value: 0.4 kA
